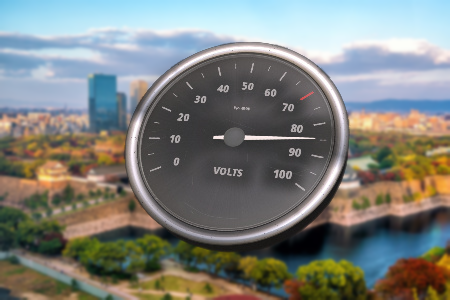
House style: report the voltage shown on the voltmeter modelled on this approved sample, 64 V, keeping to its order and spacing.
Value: 85 V
